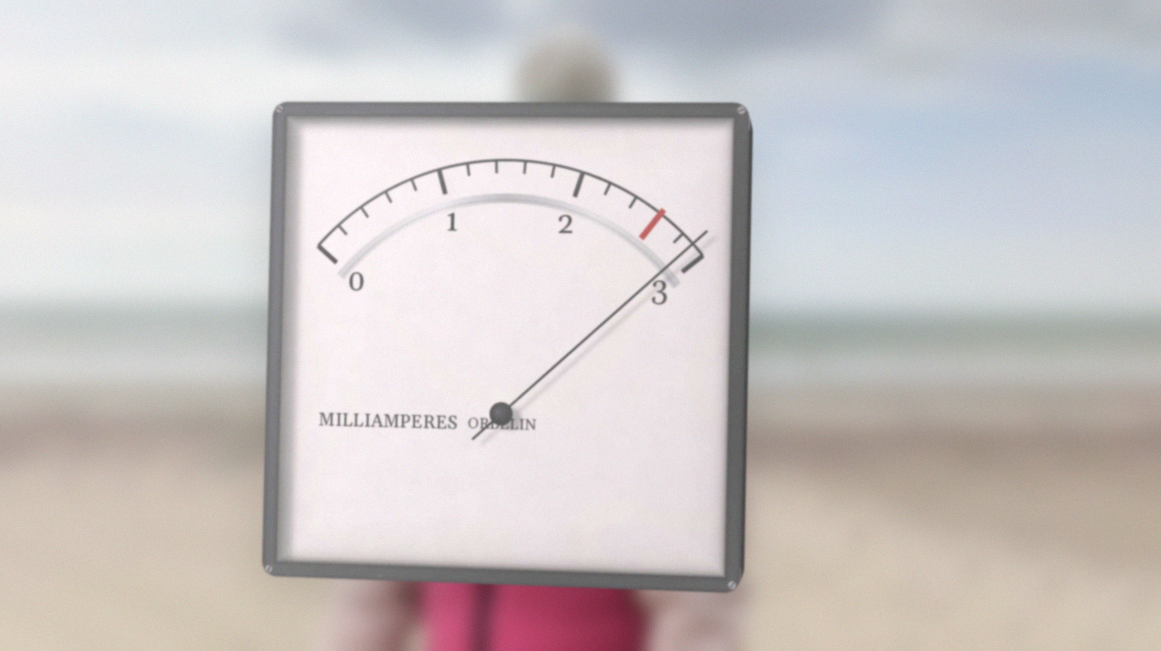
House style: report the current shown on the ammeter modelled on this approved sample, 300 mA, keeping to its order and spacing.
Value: 2.9 mA
